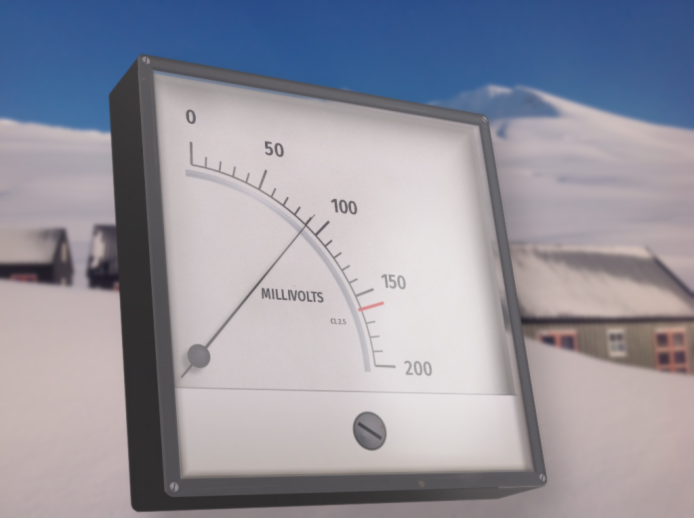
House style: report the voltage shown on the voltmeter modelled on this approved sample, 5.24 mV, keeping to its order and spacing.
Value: 90 mV
